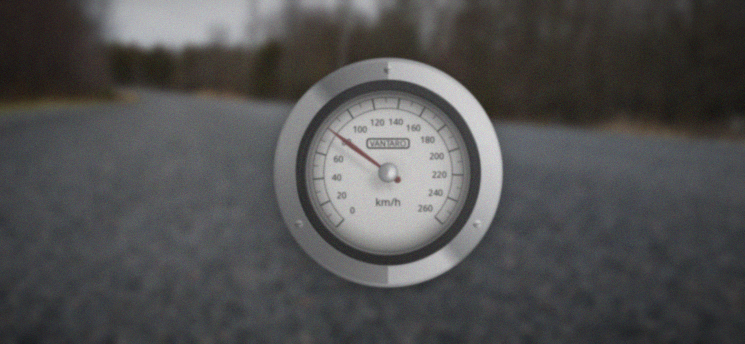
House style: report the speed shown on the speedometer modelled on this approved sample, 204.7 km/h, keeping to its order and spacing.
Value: 80 km/h
